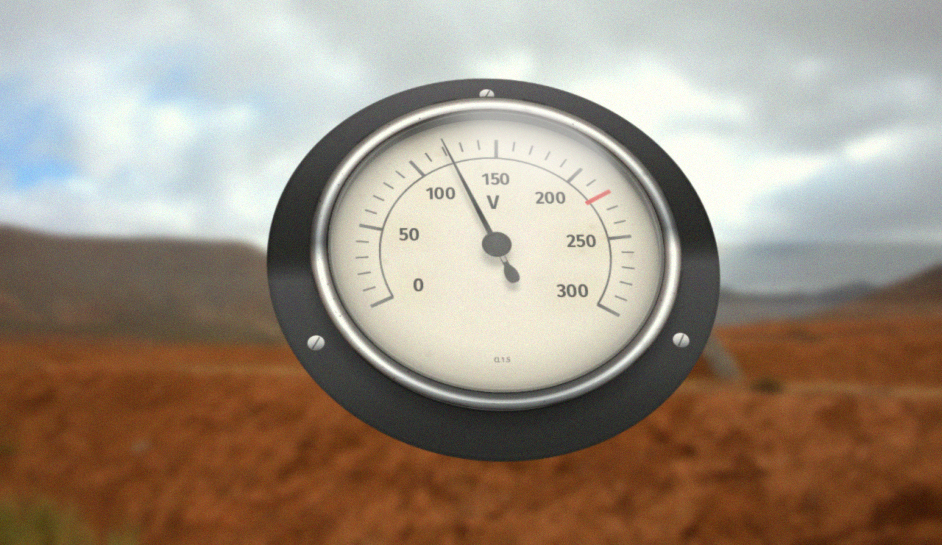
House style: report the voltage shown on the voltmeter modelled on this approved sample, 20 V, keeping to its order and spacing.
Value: 120 V
